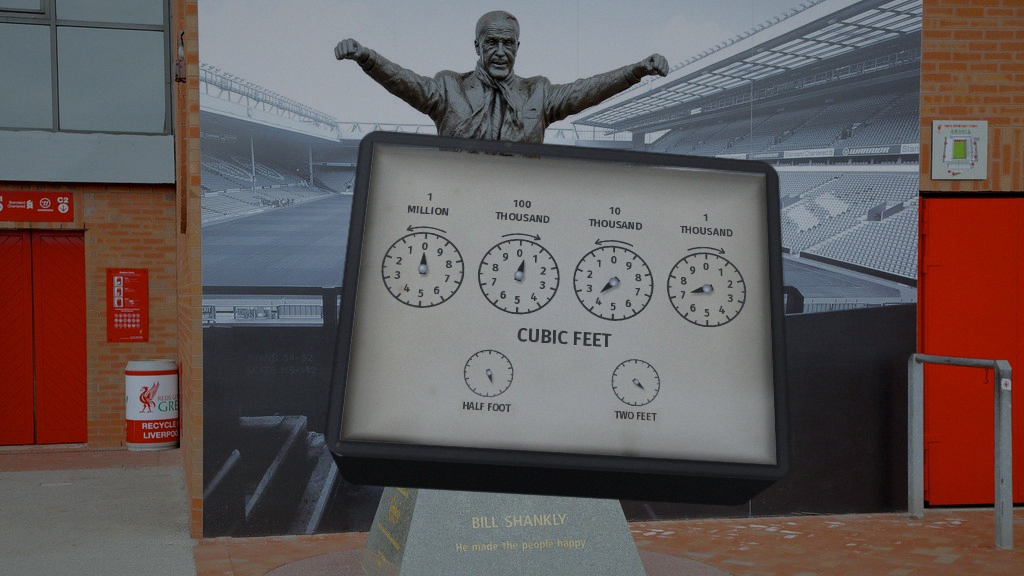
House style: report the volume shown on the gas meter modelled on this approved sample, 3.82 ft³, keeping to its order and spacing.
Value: 3700 ft³
